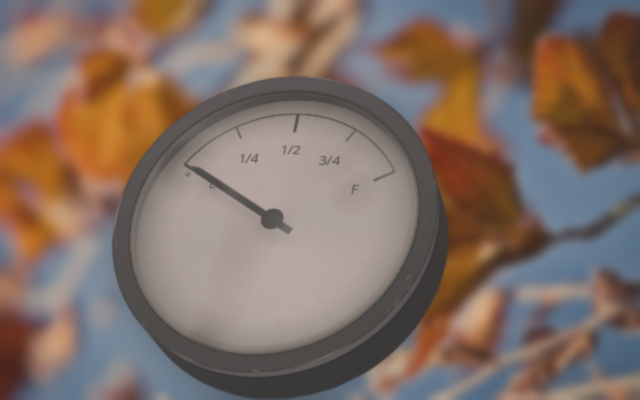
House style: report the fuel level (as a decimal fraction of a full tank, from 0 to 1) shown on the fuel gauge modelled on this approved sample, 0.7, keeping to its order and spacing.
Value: 0
